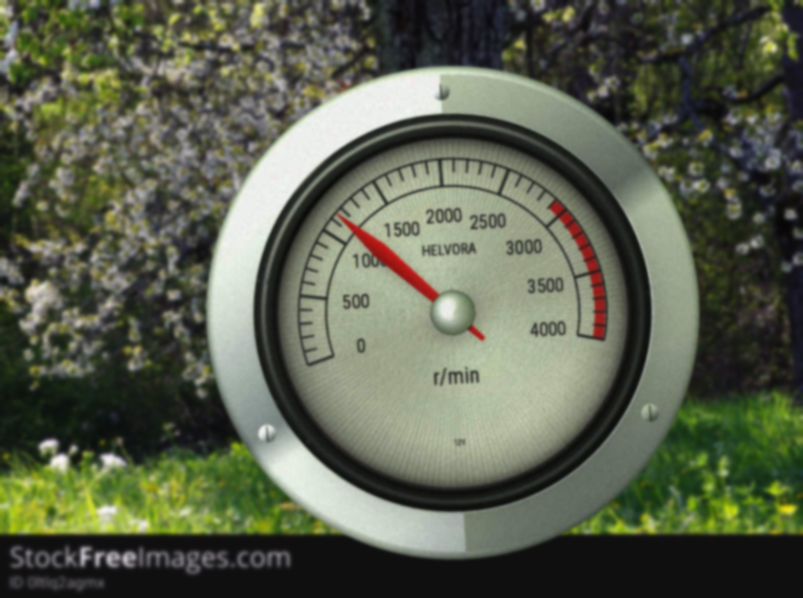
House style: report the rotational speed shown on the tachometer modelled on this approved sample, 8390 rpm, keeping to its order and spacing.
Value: 1150 rpm
